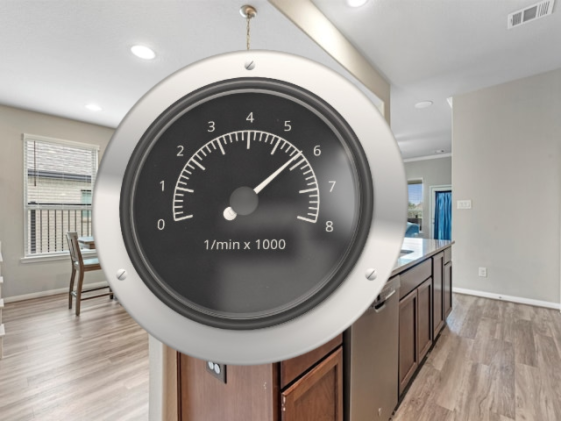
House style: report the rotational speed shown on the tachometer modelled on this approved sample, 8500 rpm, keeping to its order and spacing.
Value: 5800 rpm
